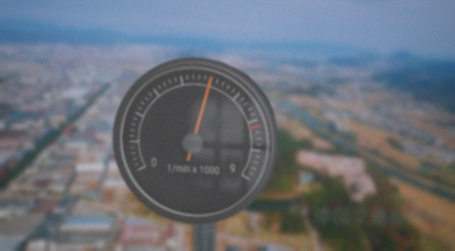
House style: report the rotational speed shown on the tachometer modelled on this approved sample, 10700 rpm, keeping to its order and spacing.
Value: 5000 rpm
